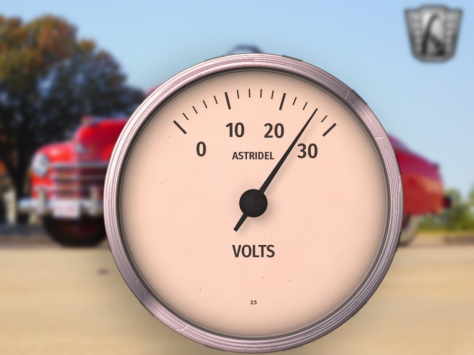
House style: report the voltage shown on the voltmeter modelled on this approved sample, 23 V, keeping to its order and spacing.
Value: 26 V
